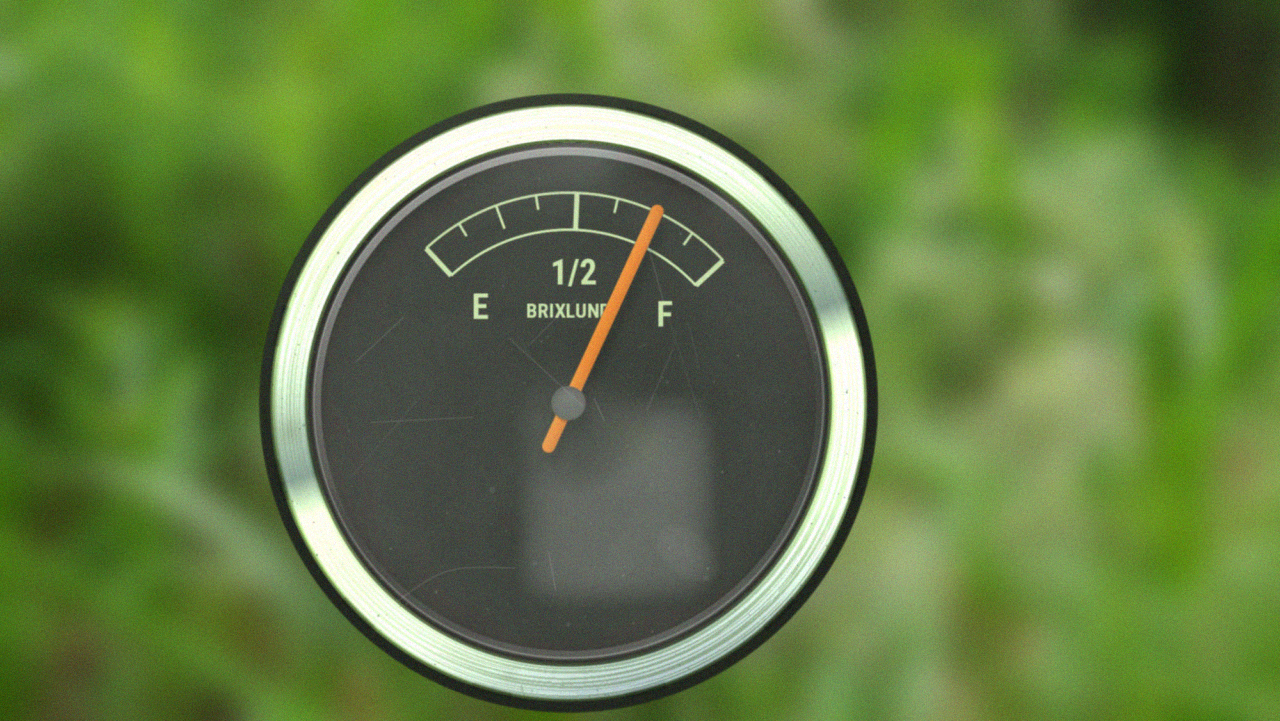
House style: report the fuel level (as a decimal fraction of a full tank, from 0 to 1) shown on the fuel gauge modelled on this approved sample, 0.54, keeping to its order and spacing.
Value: 0.75
